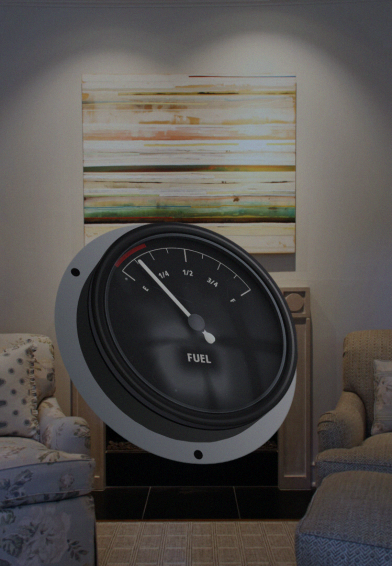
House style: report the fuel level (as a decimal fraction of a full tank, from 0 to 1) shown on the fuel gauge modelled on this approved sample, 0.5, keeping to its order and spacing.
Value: 0.125
